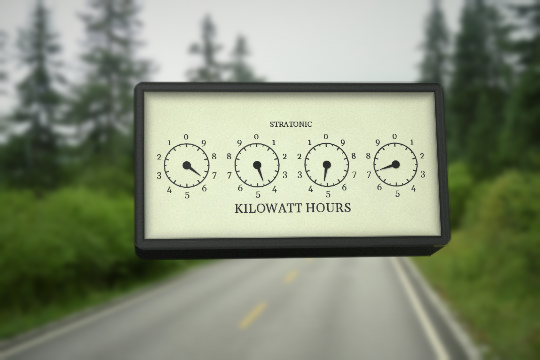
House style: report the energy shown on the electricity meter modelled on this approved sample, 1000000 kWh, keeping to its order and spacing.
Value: 6447 kWh
